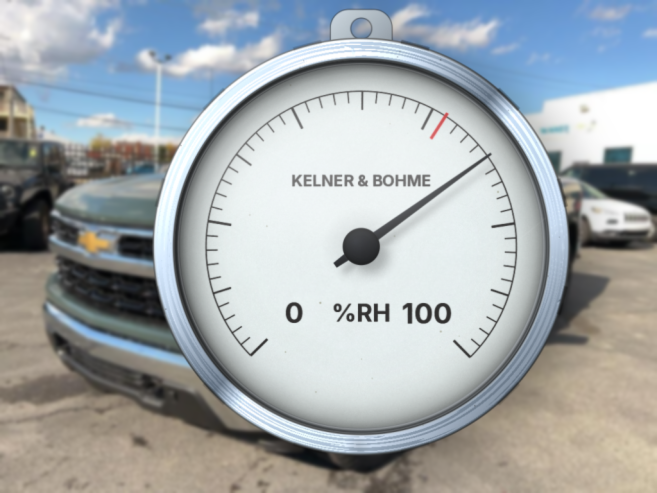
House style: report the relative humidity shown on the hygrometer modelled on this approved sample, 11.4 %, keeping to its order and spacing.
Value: 70 %
